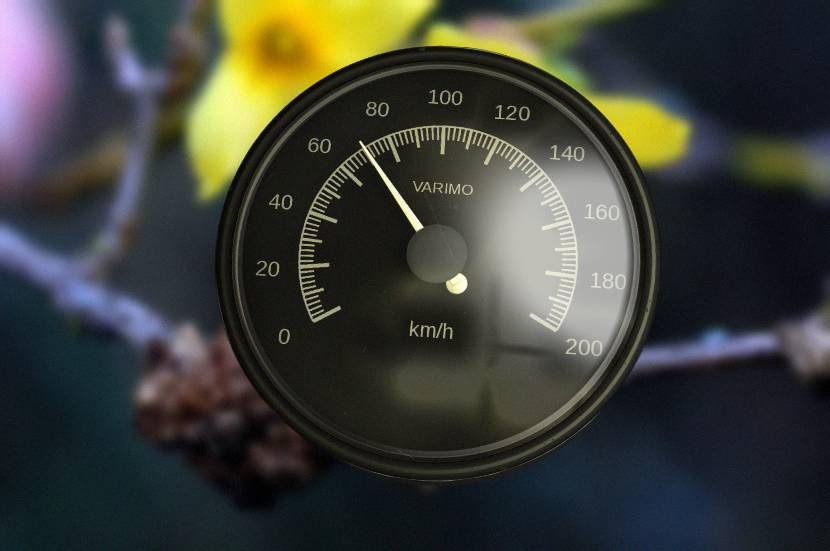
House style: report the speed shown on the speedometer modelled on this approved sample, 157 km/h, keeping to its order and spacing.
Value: 70 km/h
